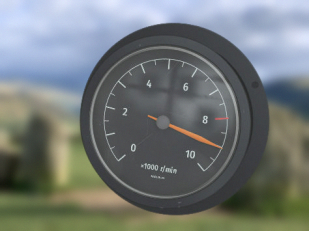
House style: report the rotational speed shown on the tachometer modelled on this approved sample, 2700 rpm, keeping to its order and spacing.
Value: 9000 rpm
